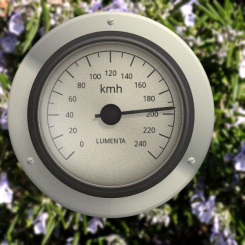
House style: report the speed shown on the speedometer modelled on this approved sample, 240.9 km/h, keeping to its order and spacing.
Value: 195 km/h
